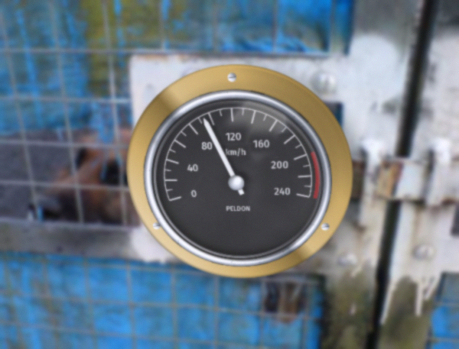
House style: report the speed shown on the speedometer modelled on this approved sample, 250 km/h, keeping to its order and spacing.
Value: 95 km/h
